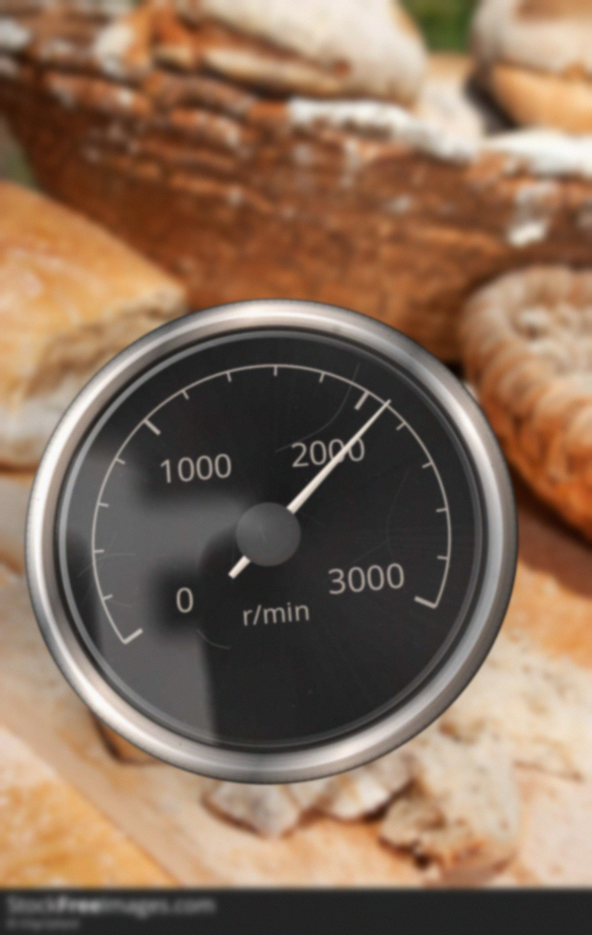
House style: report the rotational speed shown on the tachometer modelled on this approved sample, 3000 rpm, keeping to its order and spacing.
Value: 2100 rpm
